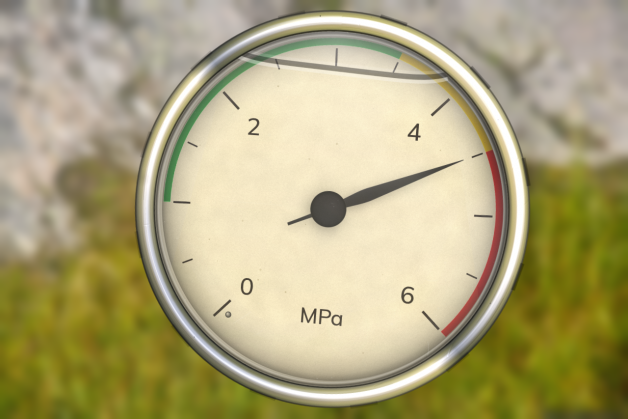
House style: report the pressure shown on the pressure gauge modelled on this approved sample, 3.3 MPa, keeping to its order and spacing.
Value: 4.5 MPa
